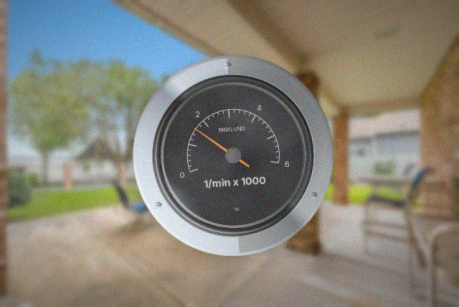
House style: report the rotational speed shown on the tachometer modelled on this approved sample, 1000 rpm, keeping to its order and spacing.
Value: 1600 rpm
